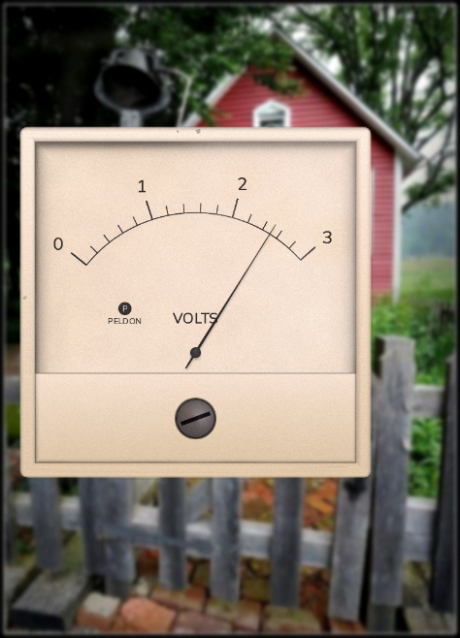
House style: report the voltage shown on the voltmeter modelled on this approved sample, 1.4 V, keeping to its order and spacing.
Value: 2.5 V
